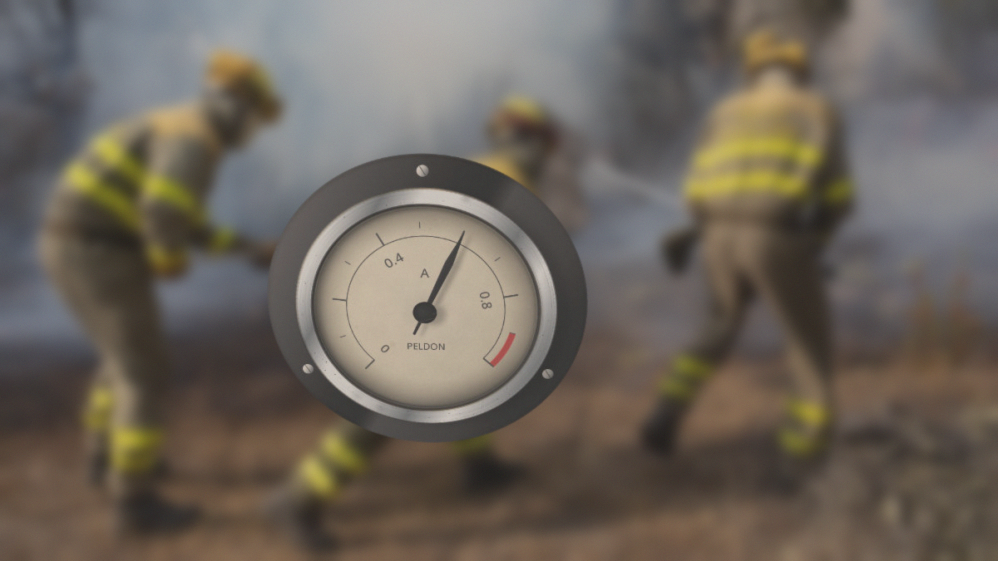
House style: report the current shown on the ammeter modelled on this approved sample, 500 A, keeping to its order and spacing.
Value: 0.6 A
